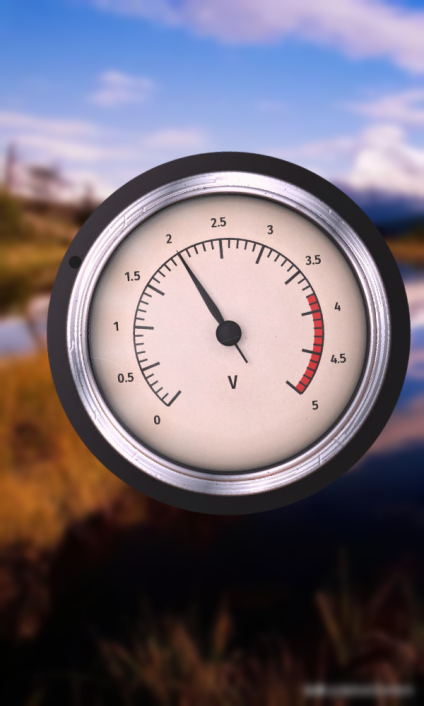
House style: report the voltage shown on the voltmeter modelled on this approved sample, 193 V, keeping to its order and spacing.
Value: 2 V
